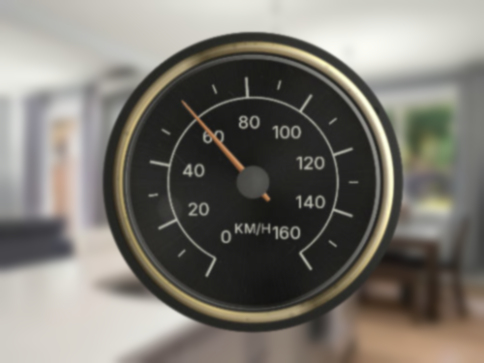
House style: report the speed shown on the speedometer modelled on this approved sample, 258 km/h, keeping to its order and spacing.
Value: 60 km/h
